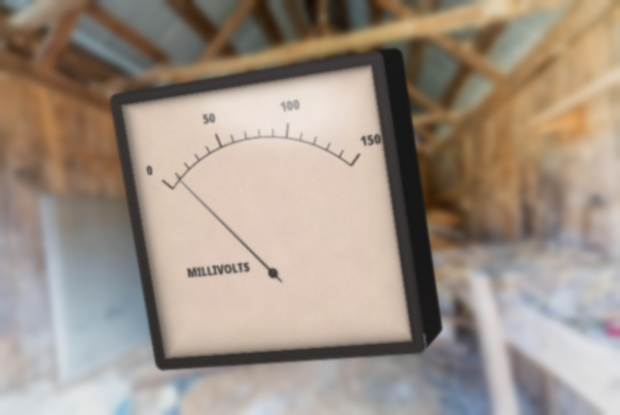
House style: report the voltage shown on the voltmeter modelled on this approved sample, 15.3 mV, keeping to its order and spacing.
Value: 10 mV
